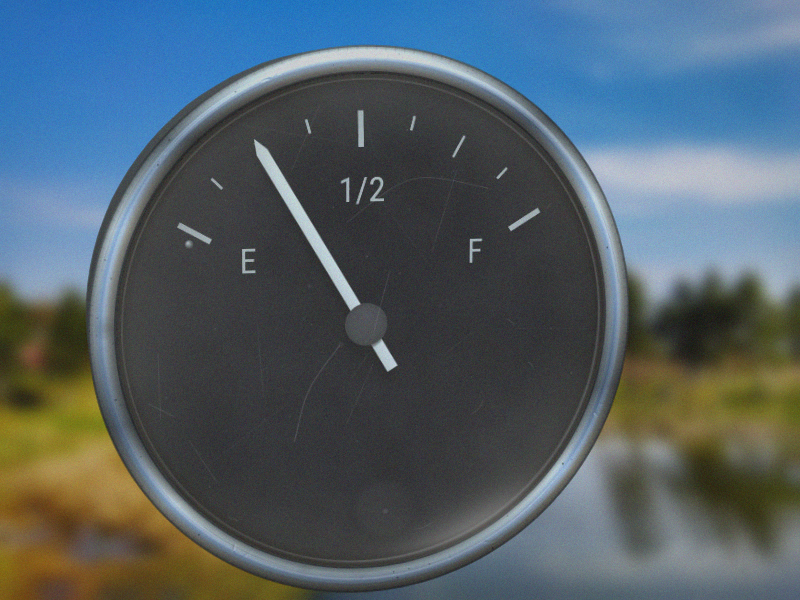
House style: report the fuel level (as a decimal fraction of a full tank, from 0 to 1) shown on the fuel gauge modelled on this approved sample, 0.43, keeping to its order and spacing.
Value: 0.25
